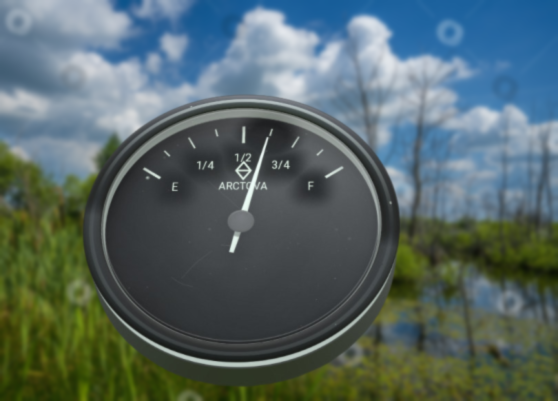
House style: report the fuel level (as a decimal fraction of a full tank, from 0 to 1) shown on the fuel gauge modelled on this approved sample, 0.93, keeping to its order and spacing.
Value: 0.625
